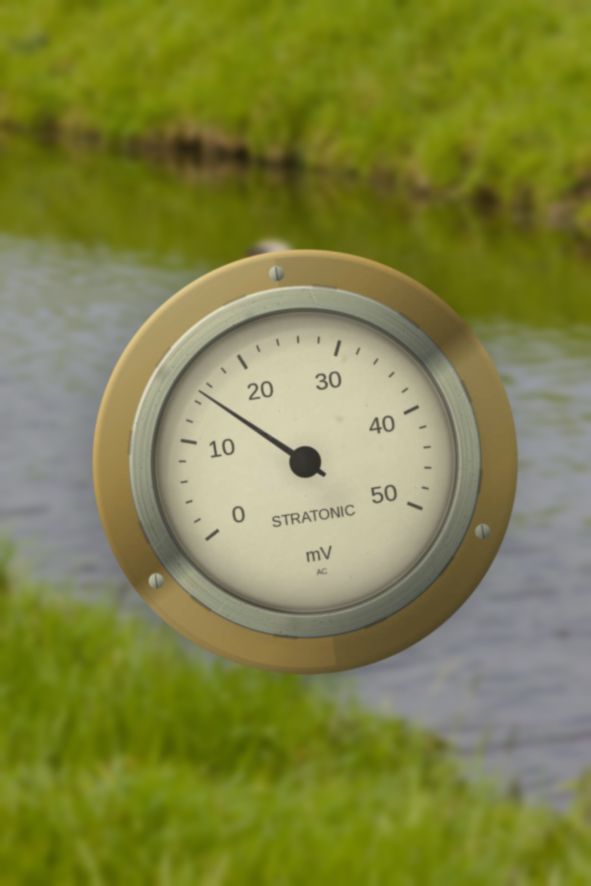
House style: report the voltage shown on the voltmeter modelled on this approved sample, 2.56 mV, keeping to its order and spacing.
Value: 15 mV
